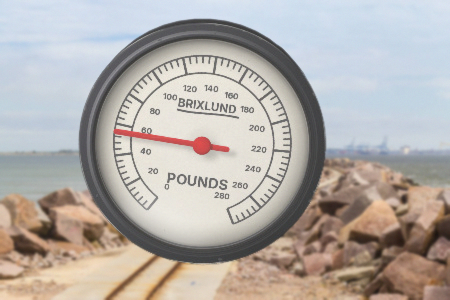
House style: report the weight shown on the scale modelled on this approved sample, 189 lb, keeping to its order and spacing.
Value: 56 lb
